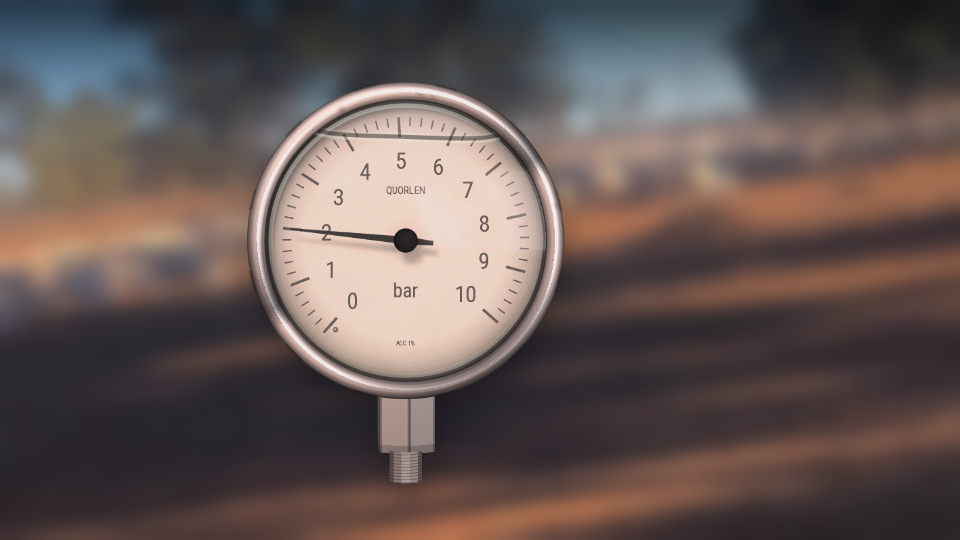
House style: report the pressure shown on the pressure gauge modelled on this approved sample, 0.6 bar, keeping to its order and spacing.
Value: 2 bar
